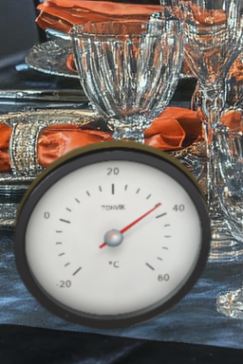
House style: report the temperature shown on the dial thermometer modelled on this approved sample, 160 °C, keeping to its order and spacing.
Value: 36 °C
